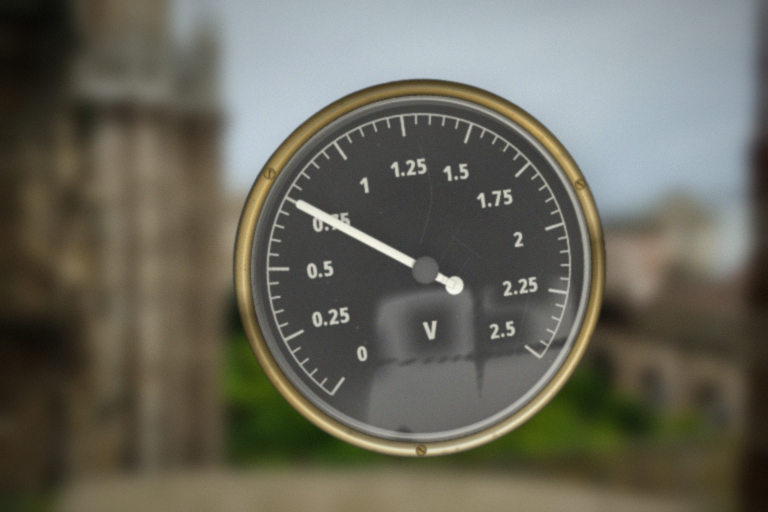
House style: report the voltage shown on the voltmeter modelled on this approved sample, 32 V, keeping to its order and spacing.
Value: 0.75 V
